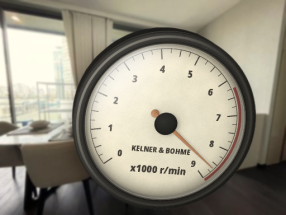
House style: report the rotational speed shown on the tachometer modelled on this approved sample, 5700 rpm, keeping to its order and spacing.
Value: 8625 rpm
